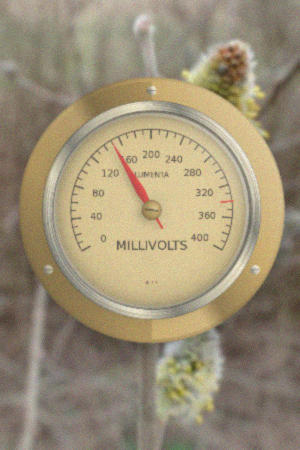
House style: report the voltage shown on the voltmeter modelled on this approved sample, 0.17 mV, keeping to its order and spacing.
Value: 150 mV
